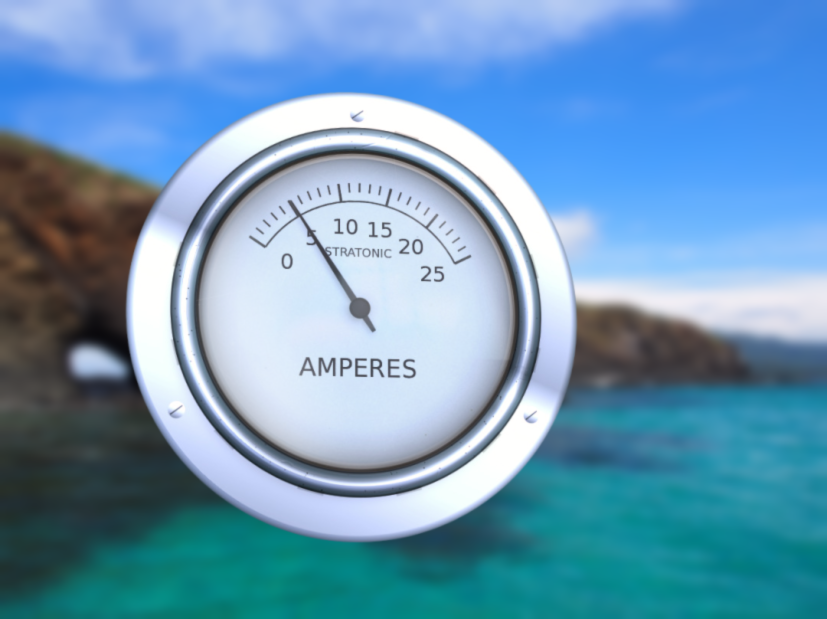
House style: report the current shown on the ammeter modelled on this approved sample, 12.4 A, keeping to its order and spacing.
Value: 5 A
